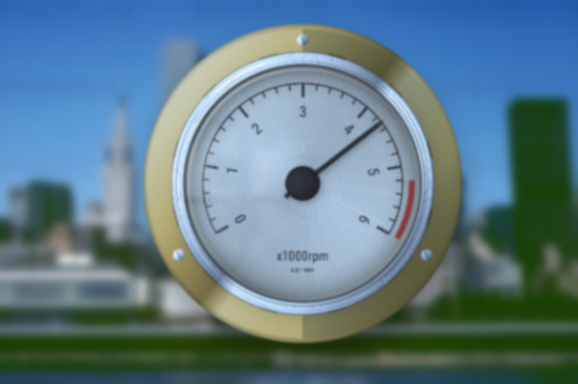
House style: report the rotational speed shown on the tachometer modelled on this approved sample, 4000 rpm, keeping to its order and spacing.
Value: 4300 rpm
